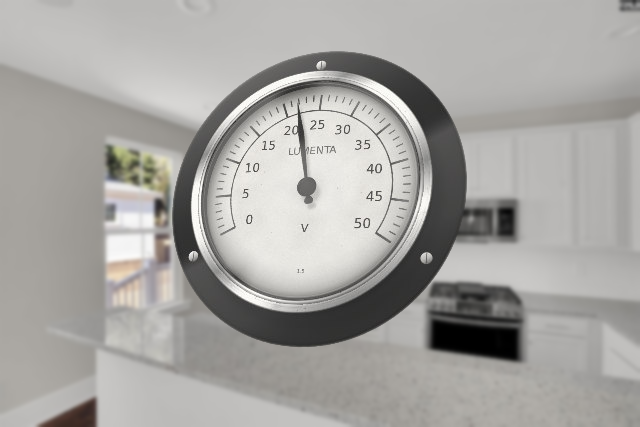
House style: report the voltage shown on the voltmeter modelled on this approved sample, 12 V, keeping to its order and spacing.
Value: 22 V
